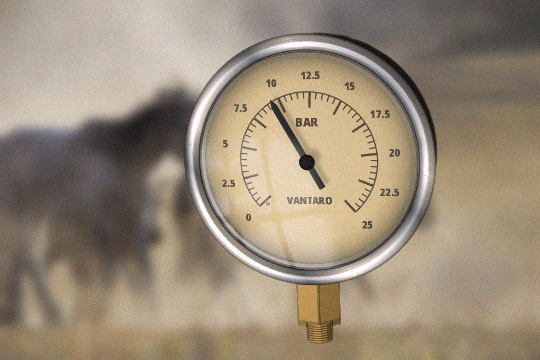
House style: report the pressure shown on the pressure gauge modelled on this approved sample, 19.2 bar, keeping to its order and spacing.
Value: 9.5 bar
